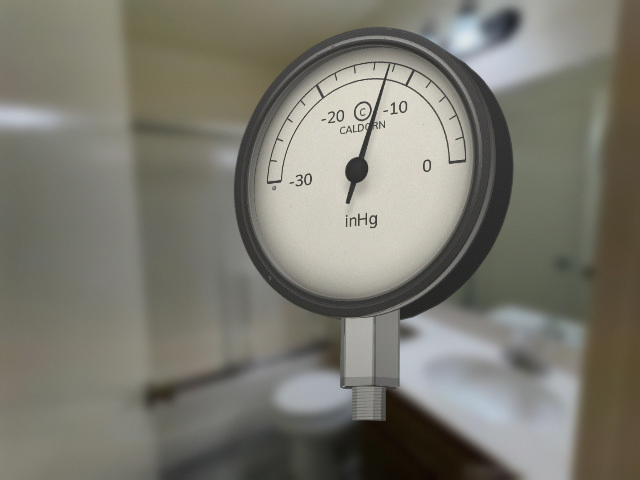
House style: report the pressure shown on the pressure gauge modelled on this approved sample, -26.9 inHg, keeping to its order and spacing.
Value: -12 inHg
